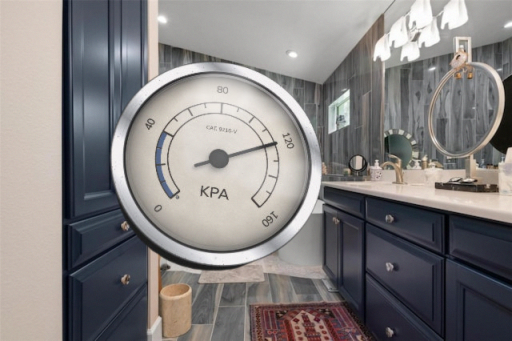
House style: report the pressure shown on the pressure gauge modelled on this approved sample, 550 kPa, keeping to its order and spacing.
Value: 120 kPa
